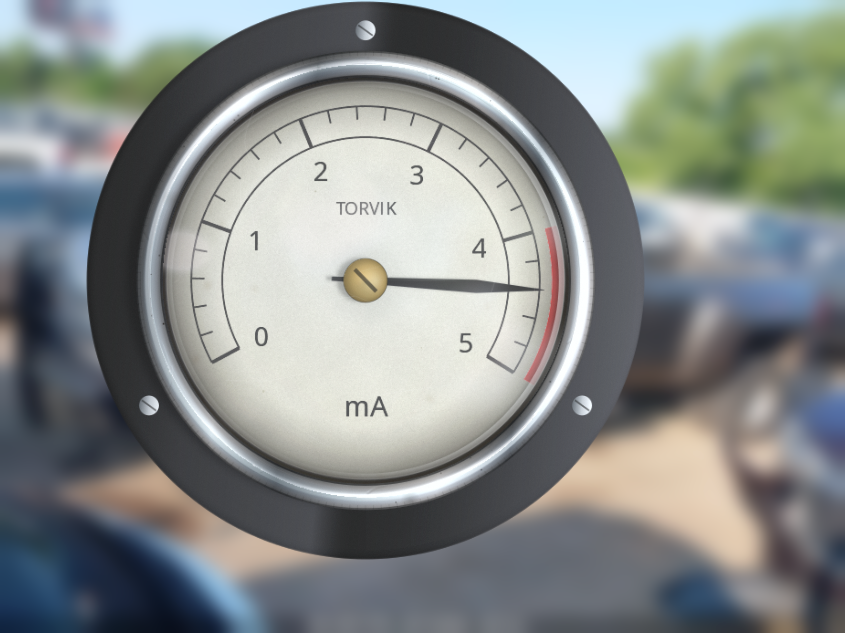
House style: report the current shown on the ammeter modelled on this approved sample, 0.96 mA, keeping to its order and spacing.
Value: 4.4 mA
